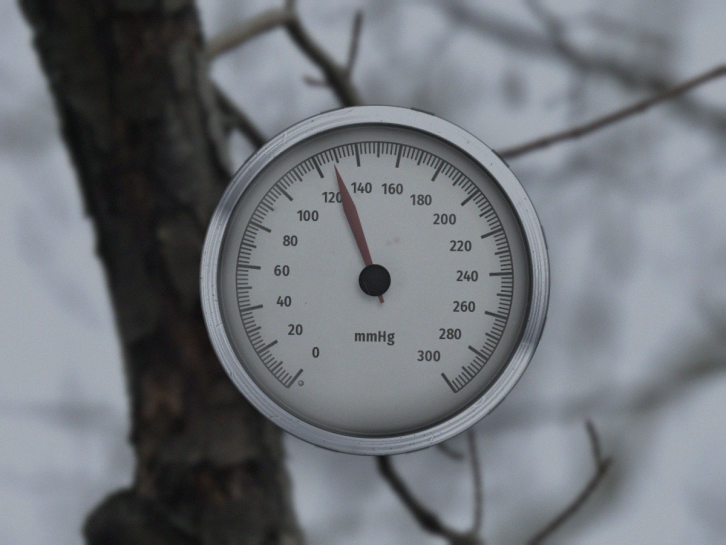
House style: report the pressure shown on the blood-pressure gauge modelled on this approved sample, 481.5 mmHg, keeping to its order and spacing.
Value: 128 mmHg
